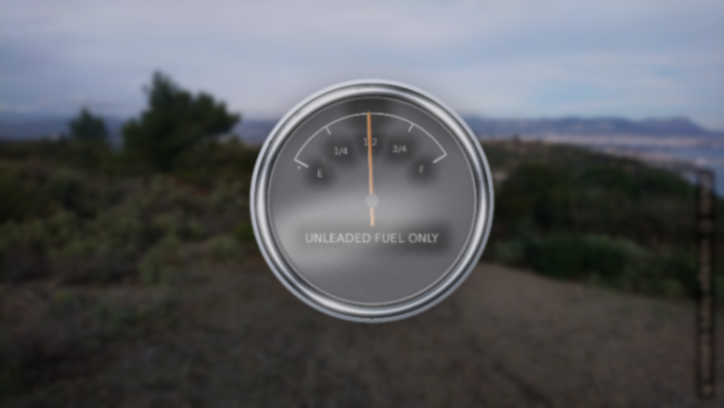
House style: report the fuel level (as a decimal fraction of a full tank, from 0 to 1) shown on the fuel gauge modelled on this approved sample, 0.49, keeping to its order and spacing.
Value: 0.5
